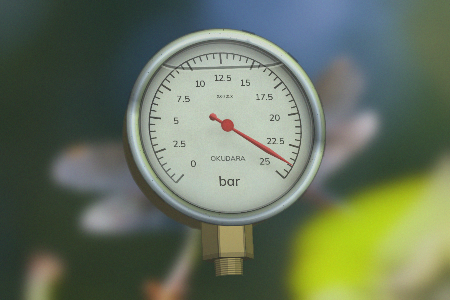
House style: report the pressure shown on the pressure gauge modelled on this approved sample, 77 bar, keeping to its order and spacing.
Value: 24 bar
